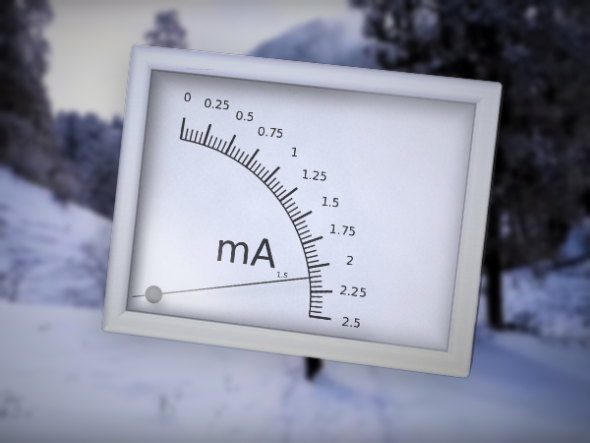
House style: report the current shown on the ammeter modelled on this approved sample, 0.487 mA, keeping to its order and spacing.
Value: 2.1 mA
